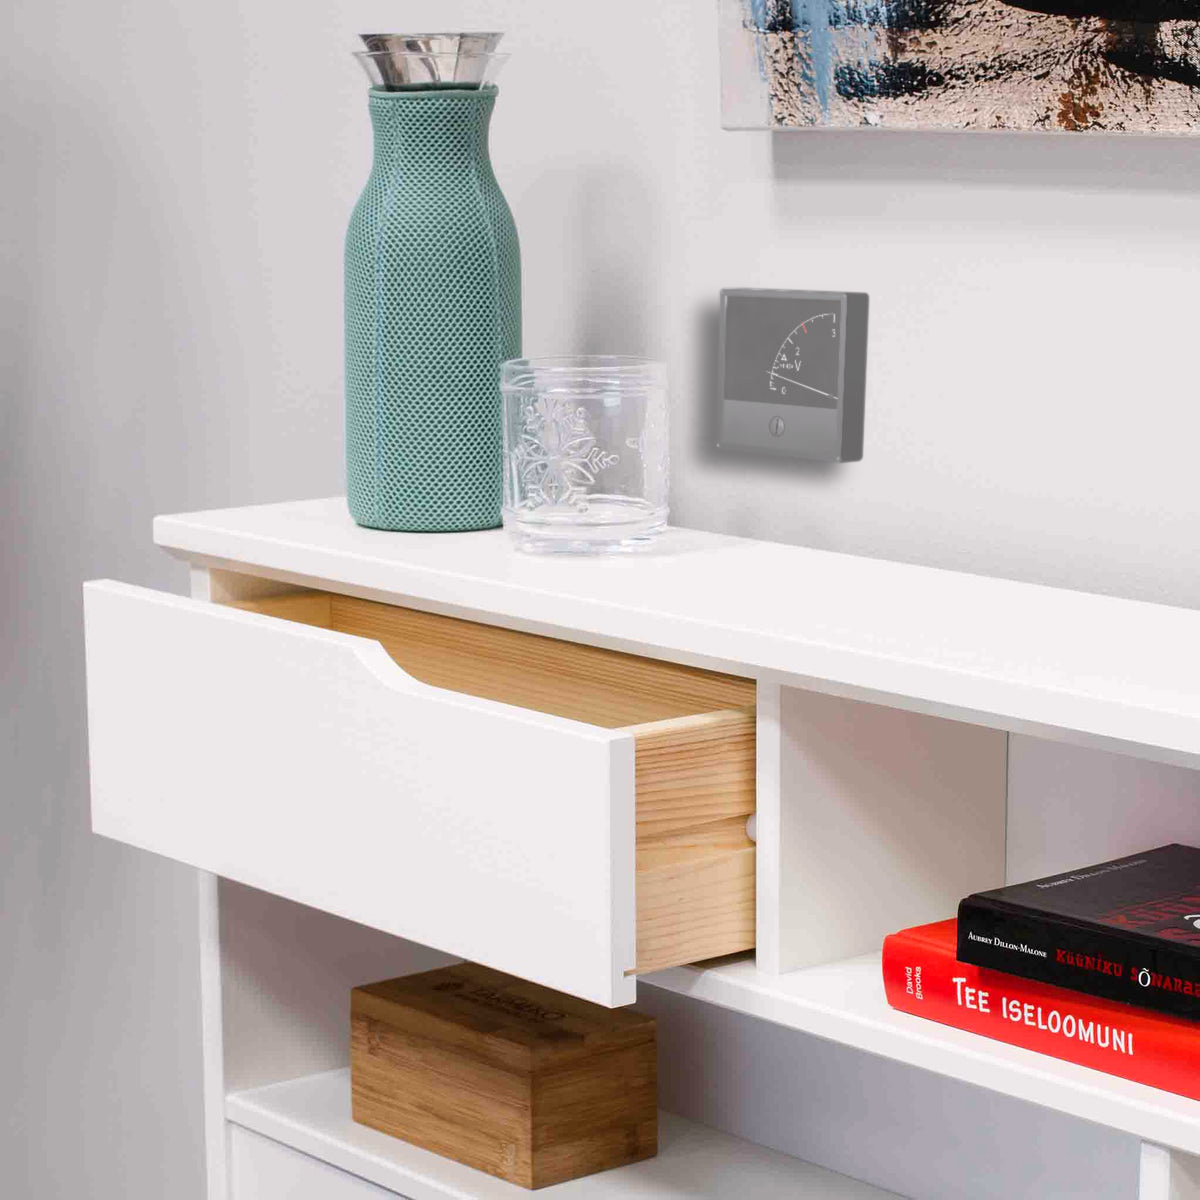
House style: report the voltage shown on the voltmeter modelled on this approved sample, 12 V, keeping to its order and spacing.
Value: 1 V
